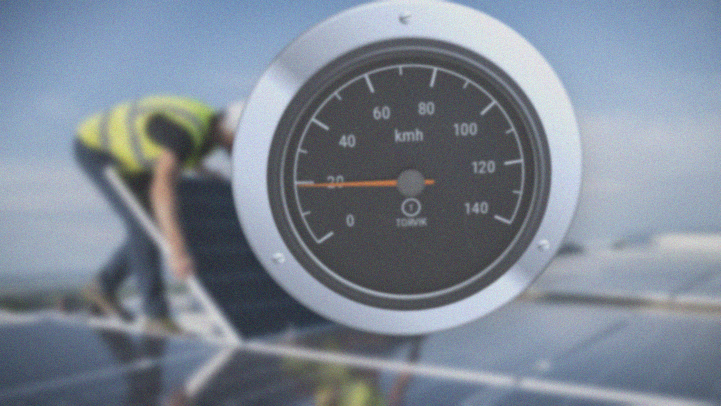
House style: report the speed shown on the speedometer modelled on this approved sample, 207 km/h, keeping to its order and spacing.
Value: 20 km/h
